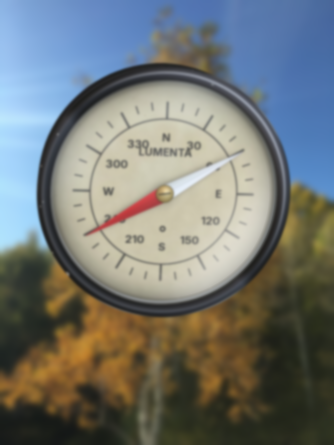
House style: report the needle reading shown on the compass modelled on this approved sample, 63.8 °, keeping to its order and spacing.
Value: 240 °
